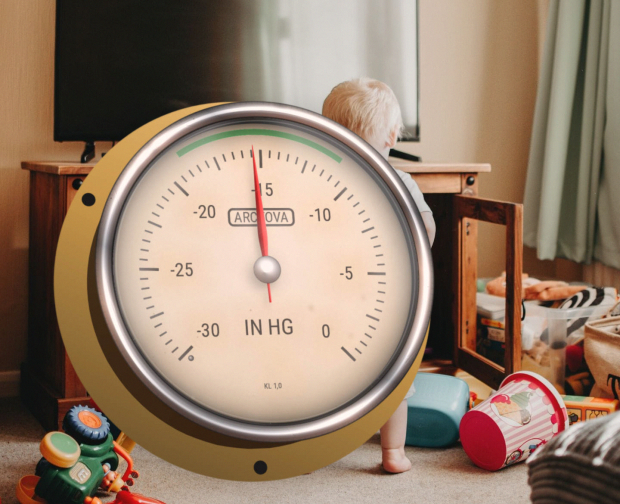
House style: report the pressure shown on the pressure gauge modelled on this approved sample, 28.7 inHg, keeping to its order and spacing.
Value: -15.5 inHg
